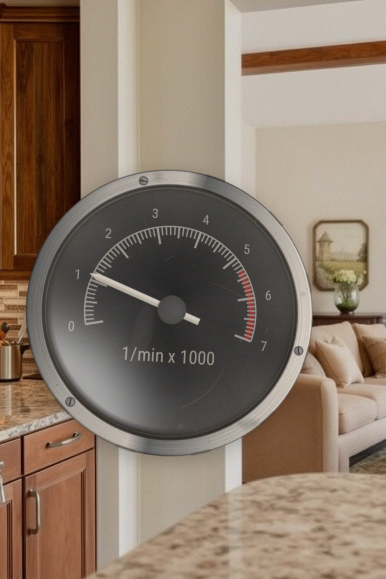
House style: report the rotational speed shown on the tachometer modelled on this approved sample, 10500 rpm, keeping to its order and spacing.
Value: 1100 rpm
